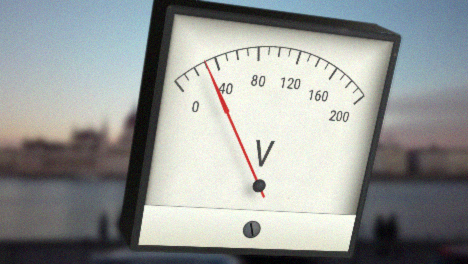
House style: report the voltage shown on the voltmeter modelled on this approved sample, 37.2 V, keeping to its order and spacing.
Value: 30 V
